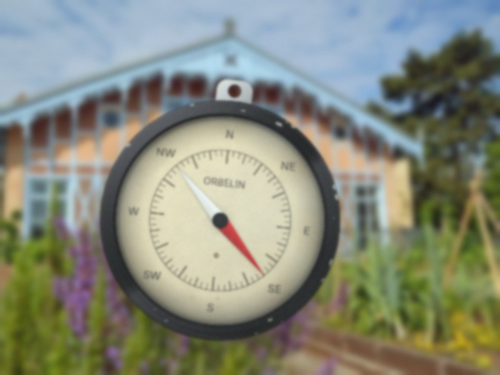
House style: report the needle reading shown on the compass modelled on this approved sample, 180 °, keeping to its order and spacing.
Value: 135 °
